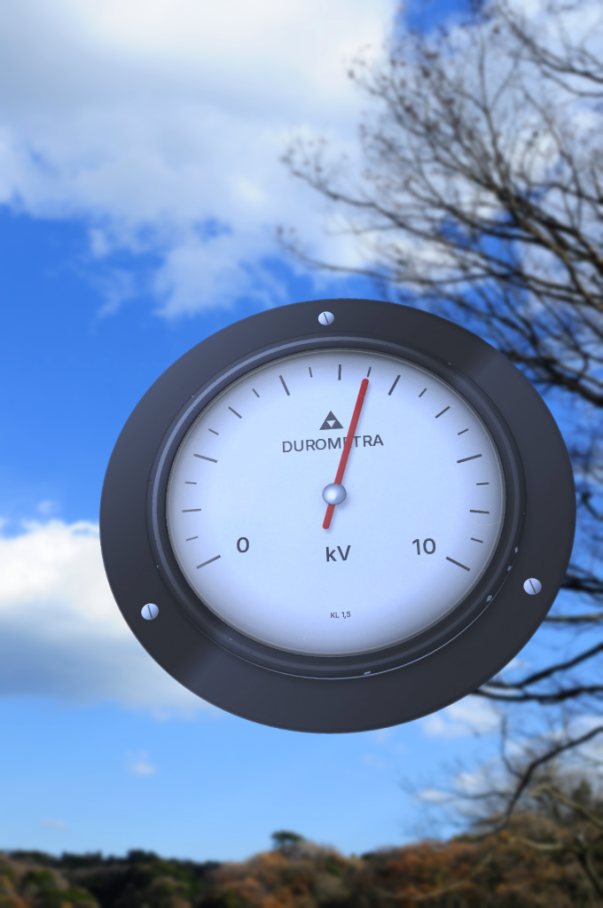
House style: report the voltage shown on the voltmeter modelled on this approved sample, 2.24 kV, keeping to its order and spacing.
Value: 5.5 kV
